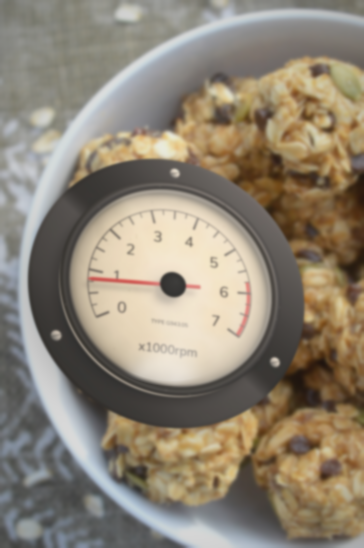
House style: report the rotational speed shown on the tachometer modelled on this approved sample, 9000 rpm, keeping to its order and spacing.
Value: 750 rpm
